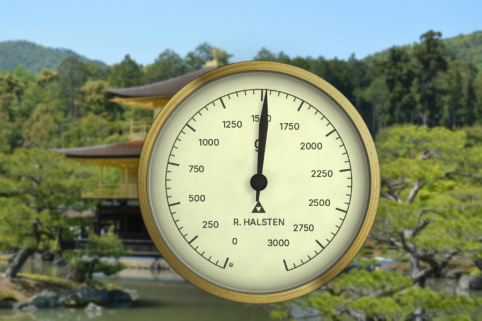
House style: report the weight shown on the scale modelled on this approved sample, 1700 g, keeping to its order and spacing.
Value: 1525 g
